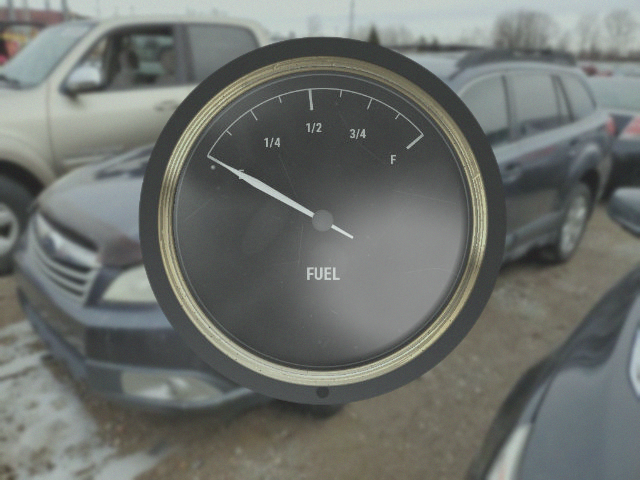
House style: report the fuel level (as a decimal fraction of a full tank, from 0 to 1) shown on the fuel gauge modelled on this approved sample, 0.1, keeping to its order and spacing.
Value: 0
